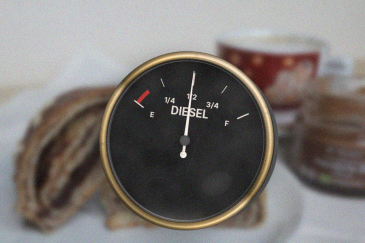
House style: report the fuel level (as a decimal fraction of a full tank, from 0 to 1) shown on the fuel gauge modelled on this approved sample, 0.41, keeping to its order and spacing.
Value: 0.5
